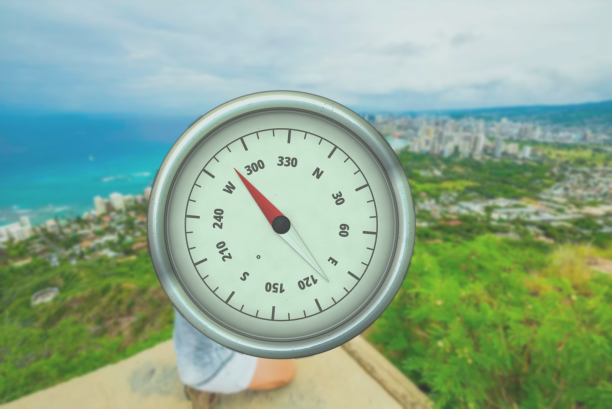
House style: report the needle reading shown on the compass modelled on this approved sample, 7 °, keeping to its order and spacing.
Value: 285 °
